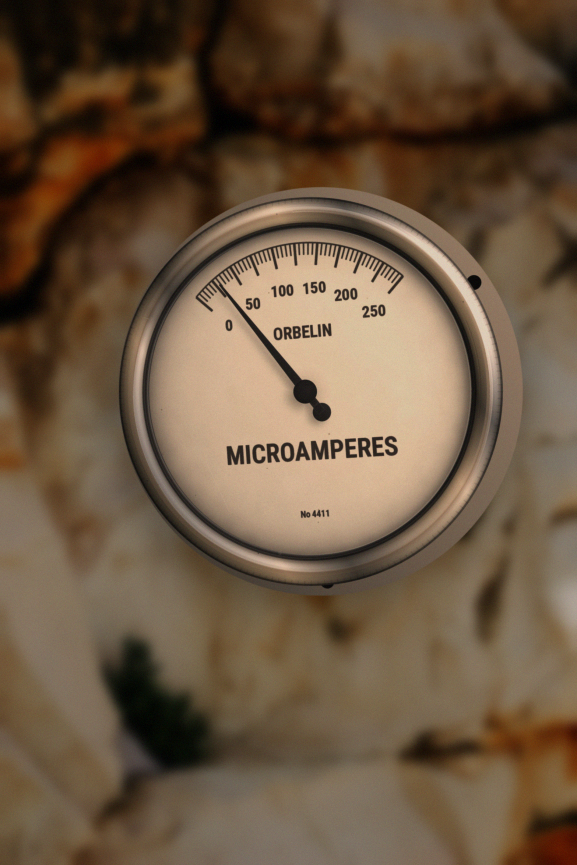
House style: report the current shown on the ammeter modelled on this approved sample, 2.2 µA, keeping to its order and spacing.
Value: 30 µA
